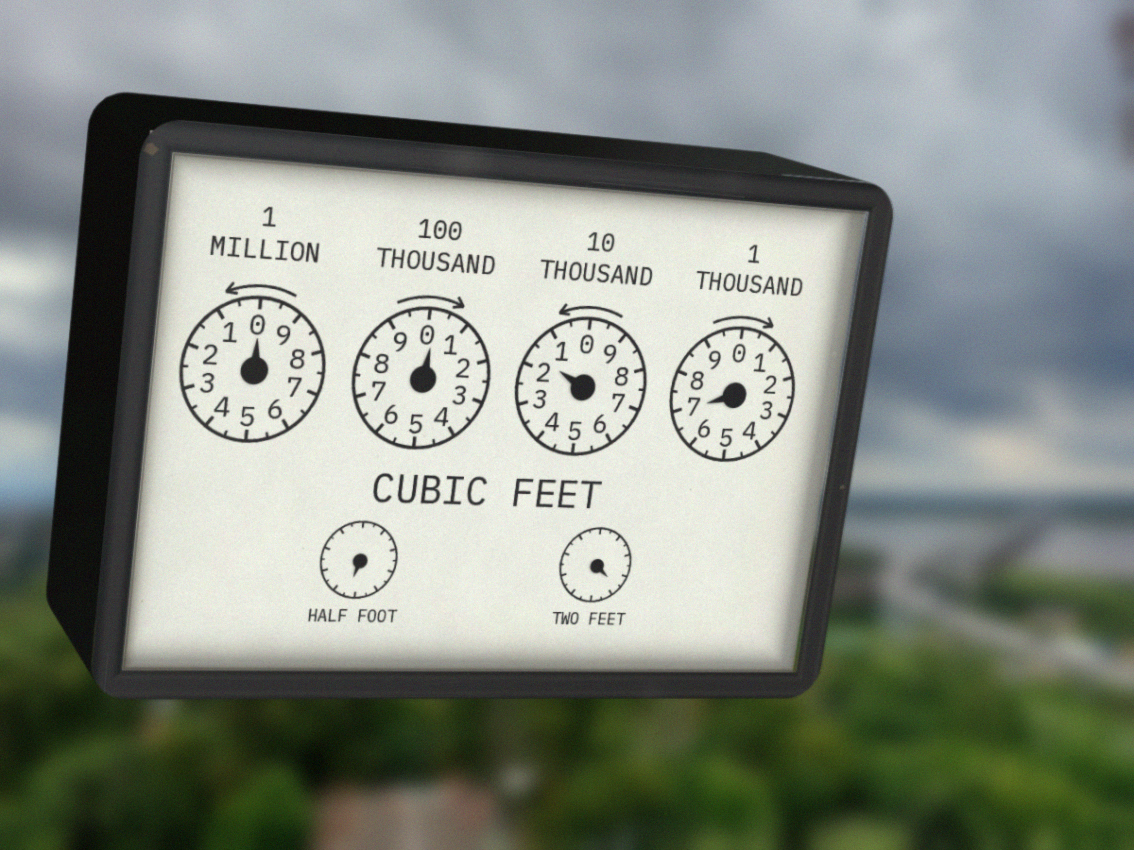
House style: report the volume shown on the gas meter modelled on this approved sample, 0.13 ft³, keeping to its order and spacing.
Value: 1700 ft³
